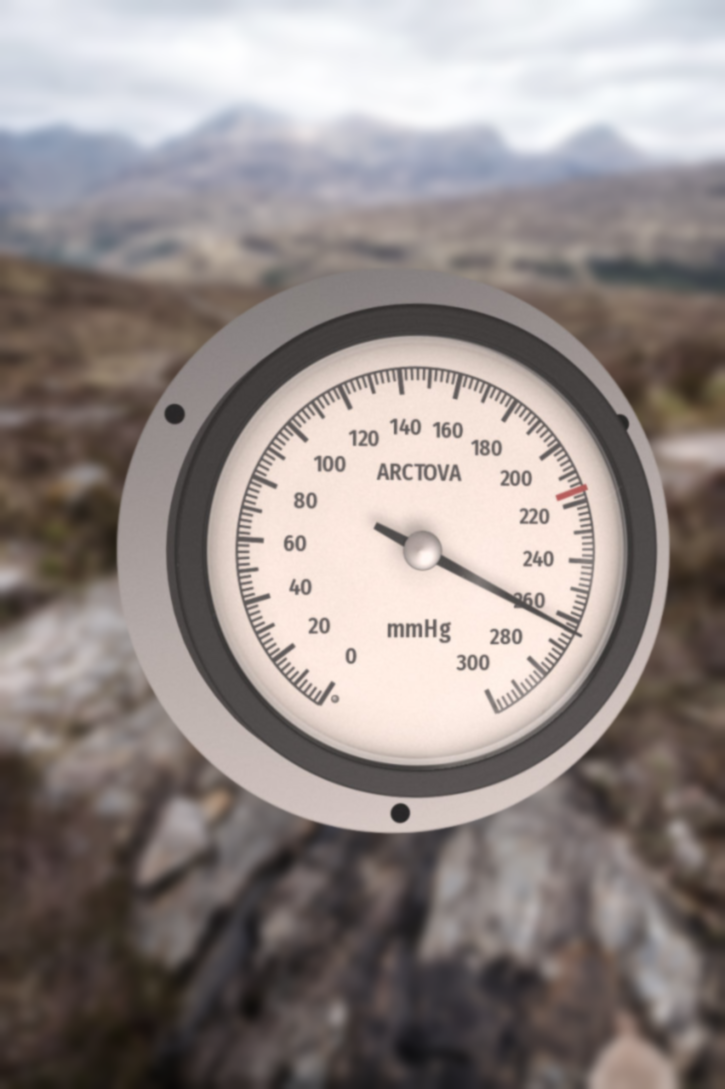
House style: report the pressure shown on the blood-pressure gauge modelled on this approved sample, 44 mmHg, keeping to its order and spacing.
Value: 264 mmHg
